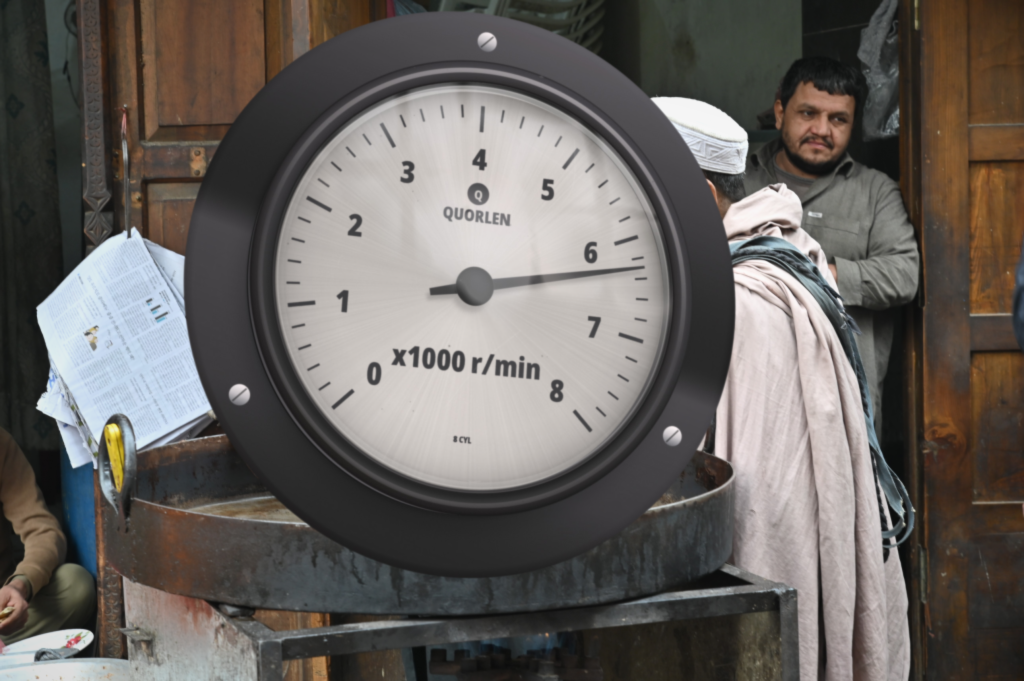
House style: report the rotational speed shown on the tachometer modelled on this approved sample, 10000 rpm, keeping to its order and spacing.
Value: 6300 rpm
